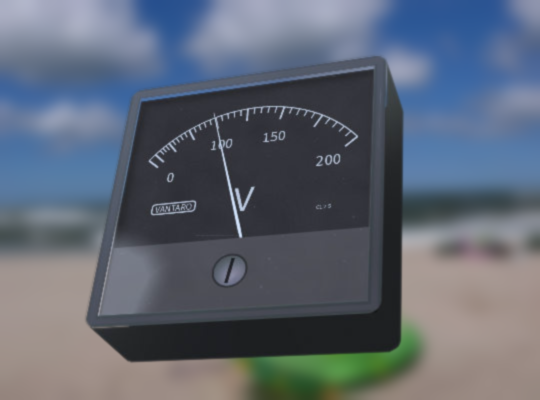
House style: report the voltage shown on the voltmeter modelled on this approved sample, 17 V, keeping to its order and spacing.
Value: 100 V
